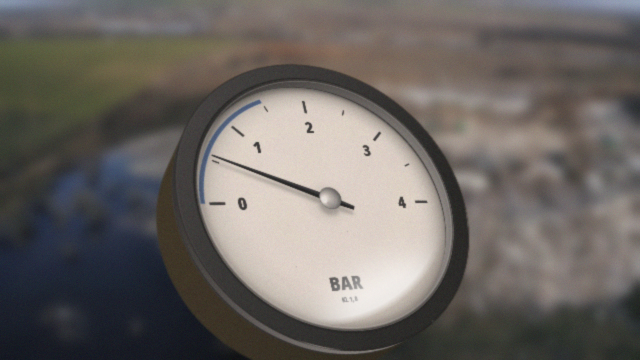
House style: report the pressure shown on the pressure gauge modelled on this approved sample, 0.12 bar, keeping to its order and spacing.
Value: 0.5 bar
